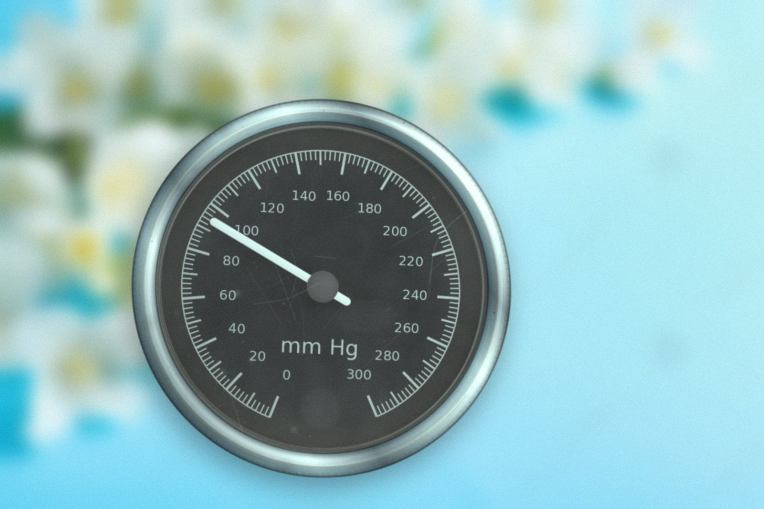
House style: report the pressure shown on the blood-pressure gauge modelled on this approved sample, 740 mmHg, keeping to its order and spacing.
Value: 94 mmHg
